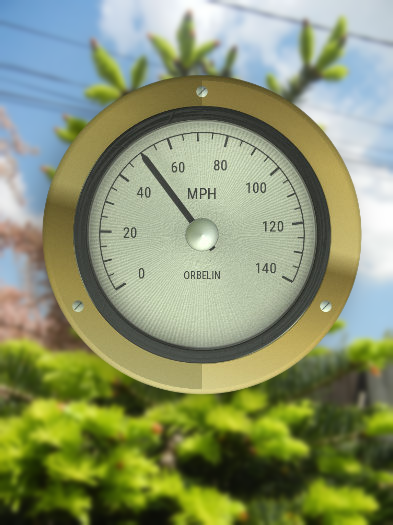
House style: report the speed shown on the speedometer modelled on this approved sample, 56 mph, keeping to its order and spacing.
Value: 50 mph
